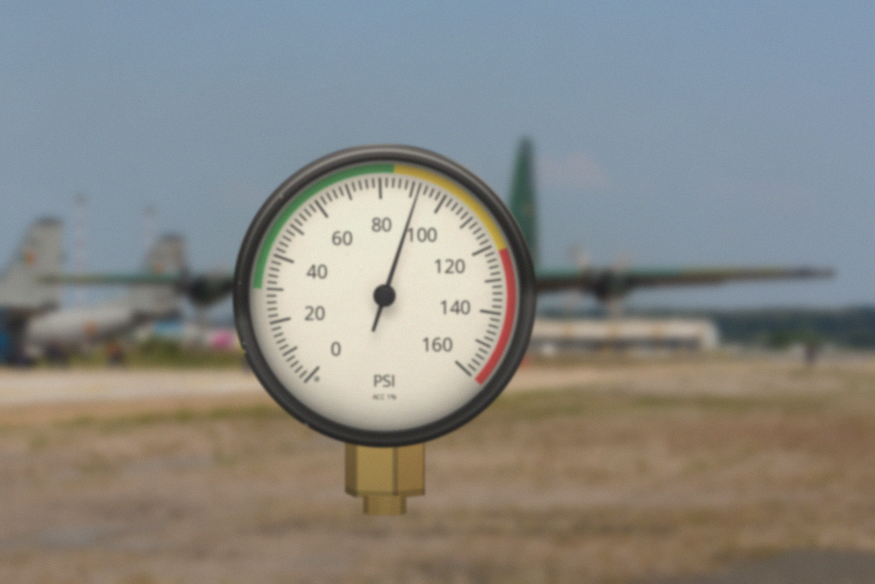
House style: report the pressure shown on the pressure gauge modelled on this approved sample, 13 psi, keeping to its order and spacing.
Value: 92 psi
